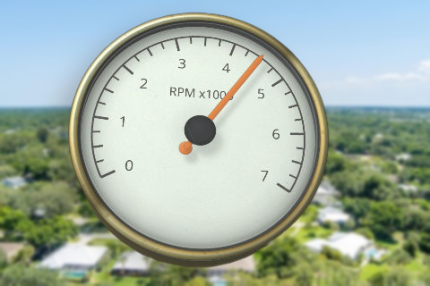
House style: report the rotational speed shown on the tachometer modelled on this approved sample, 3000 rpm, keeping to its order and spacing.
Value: 4500 rpm
